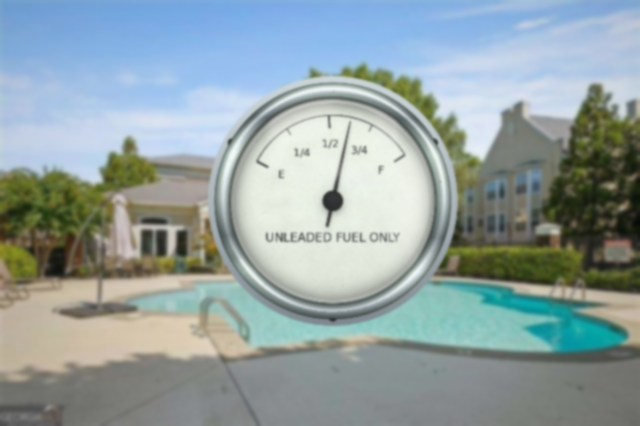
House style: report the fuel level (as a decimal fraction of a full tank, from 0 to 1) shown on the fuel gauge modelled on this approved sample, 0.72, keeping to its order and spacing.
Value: 0.625
